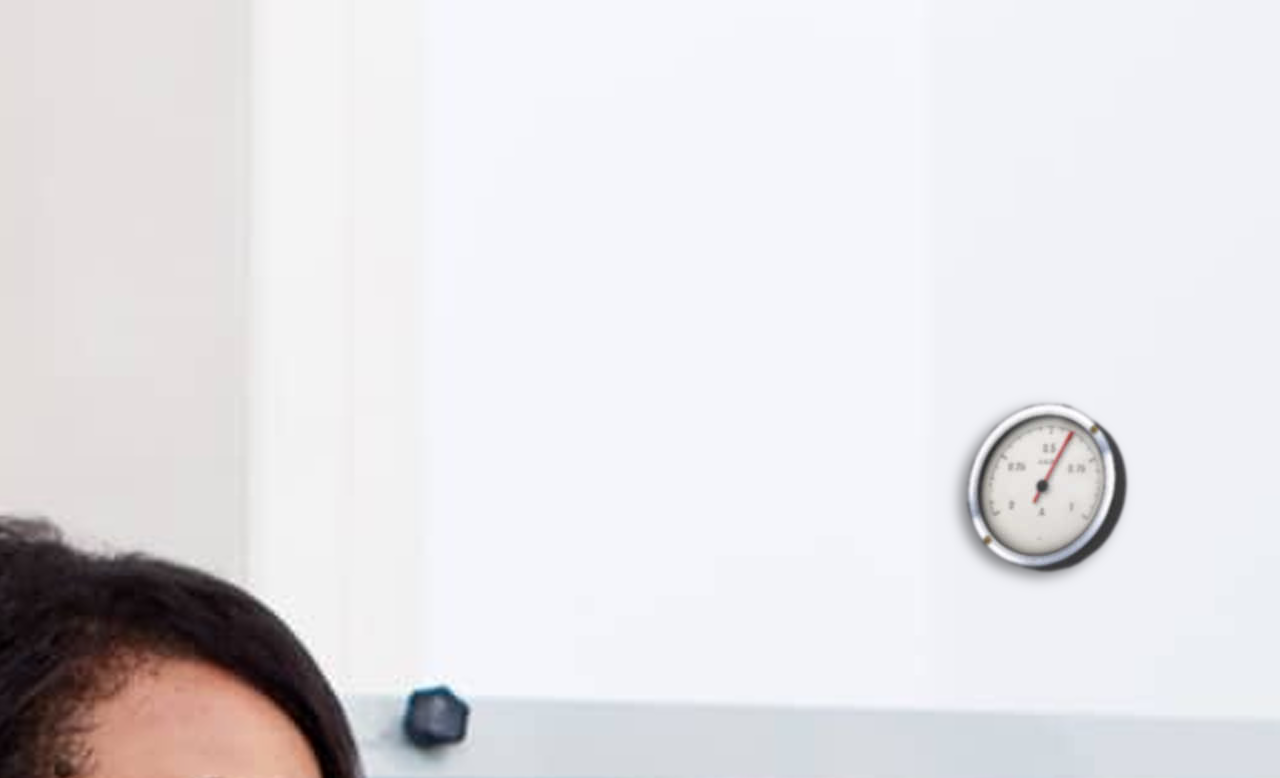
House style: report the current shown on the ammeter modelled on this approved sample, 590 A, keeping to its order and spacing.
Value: 0.6 A
